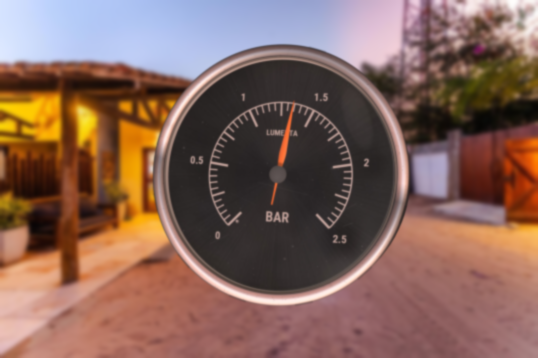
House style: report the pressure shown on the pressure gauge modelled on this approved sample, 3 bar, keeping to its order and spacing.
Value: 1.35 bar
